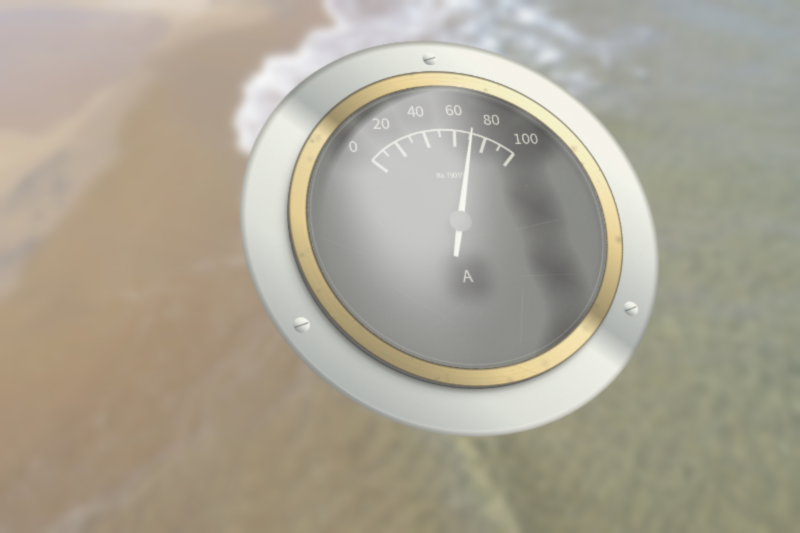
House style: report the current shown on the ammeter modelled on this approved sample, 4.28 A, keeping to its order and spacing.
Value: 70 A
